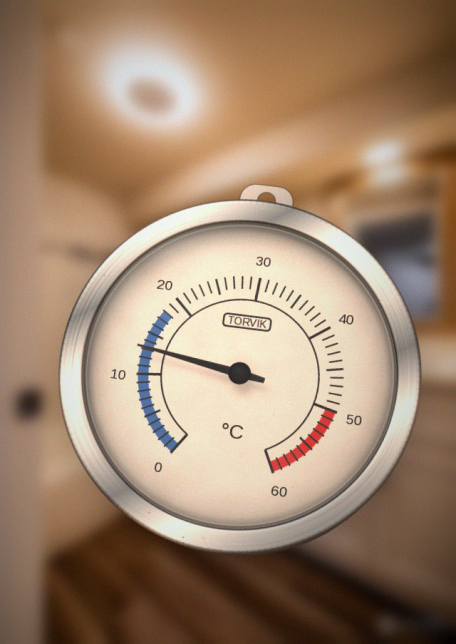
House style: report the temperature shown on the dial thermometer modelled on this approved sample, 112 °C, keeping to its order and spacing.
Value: 13 °C
